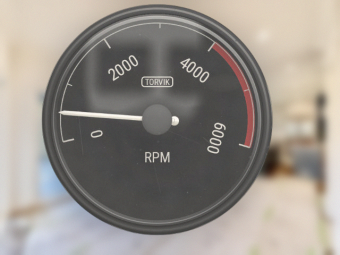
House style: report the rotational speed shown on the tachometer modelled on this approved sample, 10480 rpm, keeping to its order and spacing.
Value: 500 rpm
